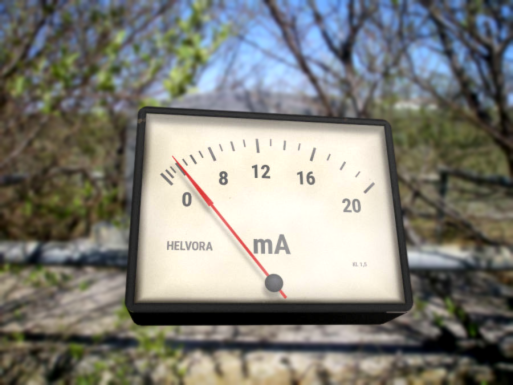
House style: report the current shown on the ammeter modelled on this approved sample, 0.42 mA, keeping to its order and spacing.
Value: 4 mA
